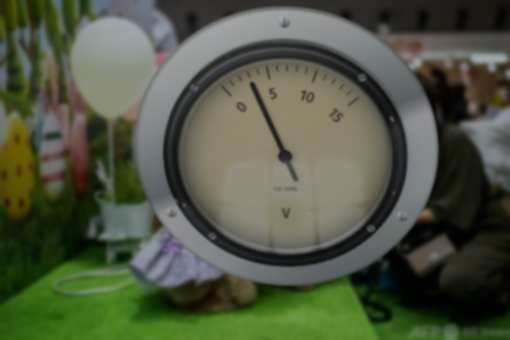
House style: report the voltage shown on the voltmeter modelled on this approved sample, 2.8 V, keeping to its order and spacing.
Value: 3 V
